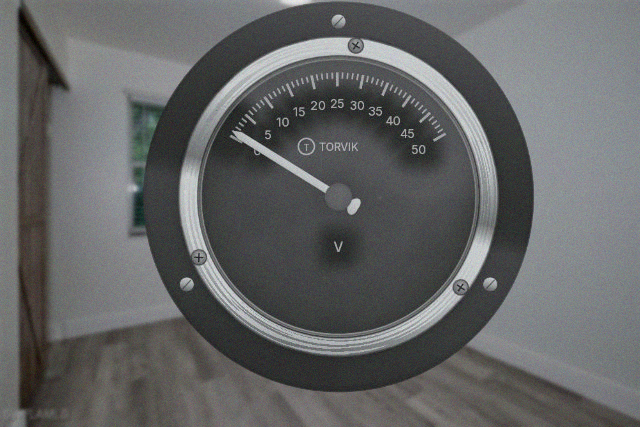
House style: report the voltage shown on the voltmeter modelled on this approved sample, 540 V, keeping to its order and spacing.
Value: 1 V
